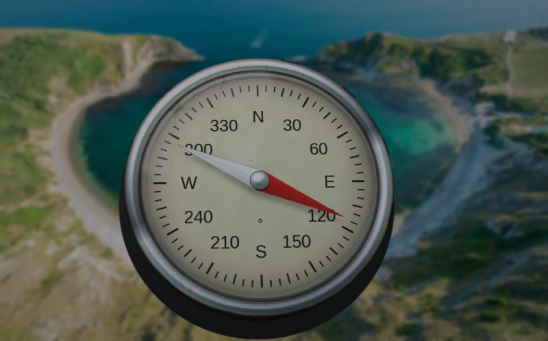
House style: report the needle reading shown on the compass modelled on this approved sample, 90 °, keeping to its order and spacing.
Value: 115 °
